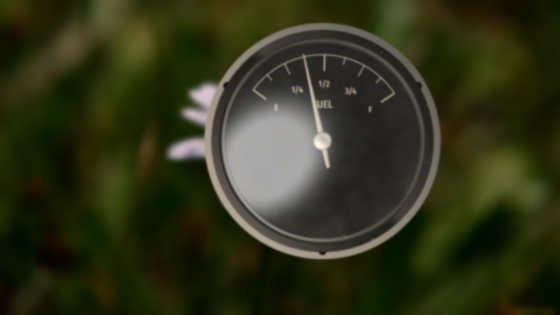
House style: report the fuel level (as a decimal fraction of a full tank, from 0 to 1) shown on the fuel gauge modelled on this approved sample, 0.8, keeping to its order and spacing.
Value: 0.375
